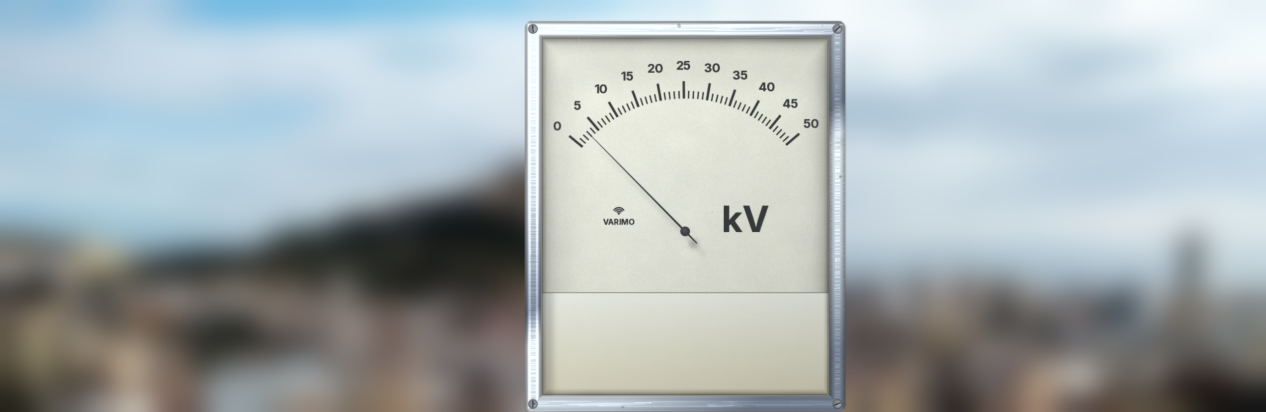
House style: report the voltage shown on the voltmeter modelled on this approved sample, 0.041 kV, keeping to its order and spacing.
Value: 3 kV
